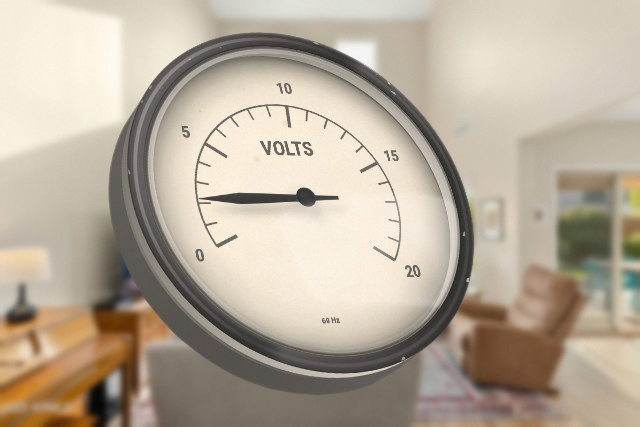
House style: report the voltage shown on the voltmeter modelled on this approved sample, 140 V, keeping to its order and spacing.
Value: 2 V
